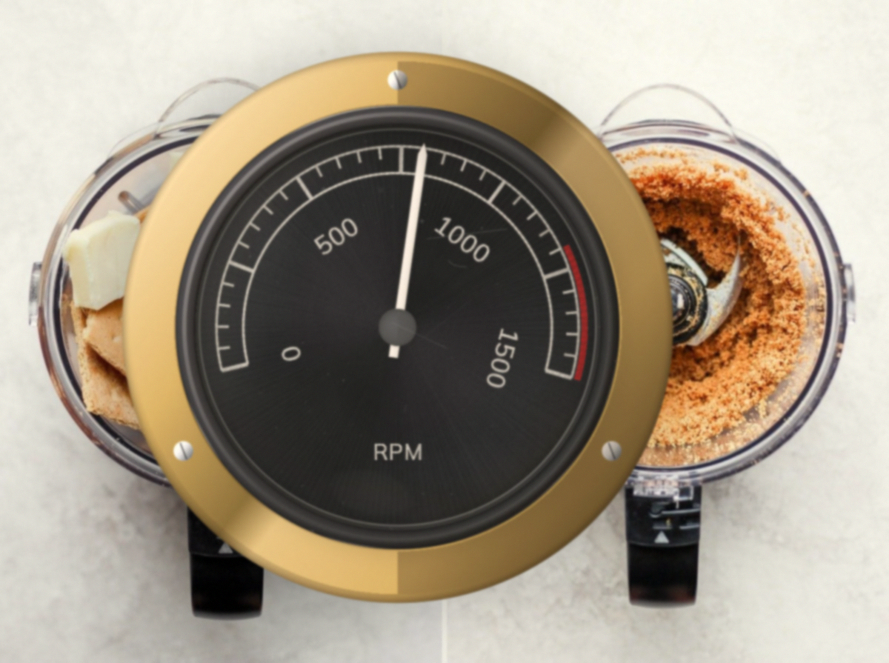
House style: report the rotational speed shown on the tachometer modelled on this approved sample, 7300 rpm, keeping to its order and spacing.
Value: 800 rpm
